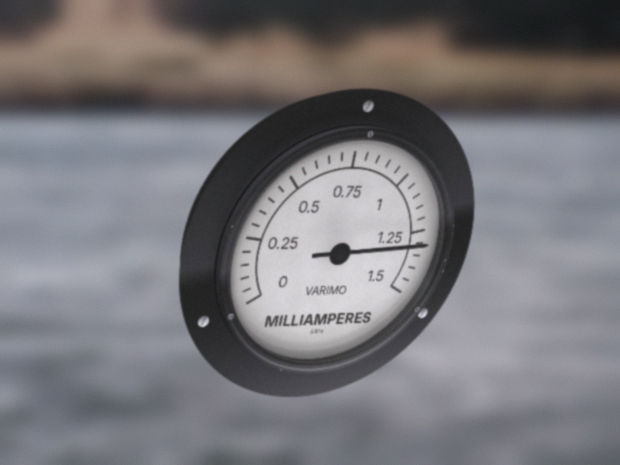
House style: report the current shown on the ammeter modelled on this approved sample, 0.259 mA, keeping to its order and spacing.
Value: 1.3 mA
